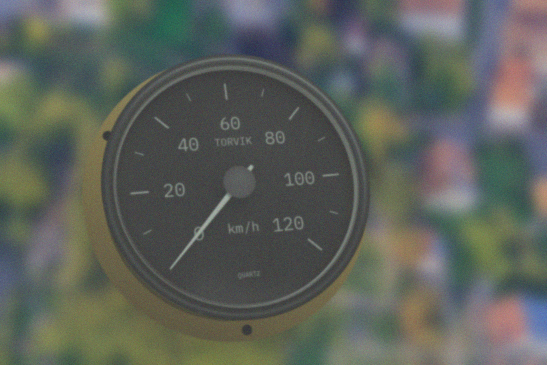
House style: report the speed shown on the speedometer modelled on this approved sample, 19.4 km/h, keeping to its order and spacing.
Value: 0 km/h
